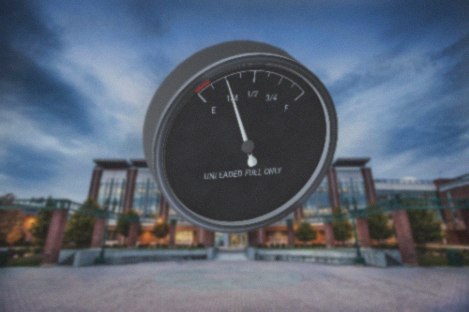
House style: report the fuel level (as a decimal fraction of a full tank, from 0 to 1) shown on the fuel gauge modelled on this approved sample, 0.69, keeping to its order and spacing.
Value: 0.25
